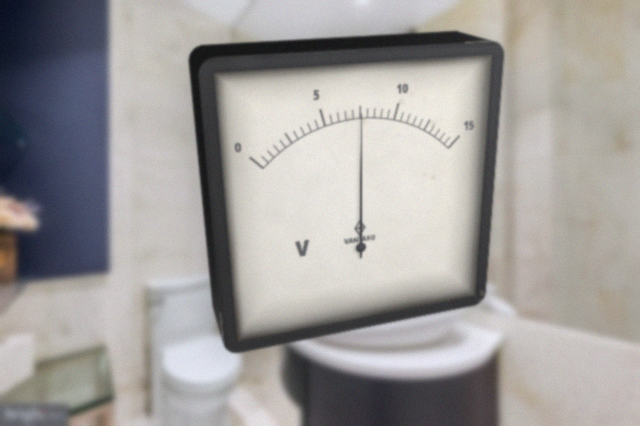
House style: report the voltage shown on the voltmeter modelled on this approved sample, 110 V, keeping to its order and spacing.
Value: 7.5 V
